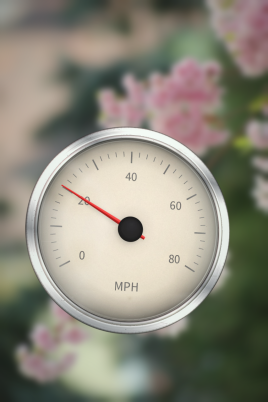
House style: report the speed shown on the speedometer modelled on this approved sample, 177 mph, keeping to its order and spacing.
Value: 20 mph
